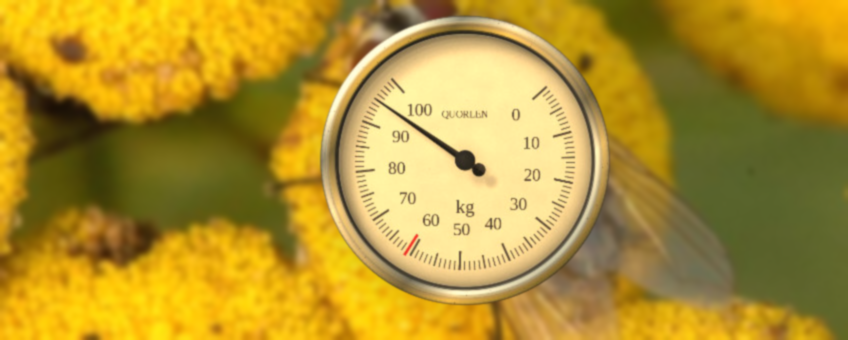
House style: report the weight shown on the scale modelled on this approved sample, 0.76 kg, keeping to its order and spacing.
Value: 95 kg
